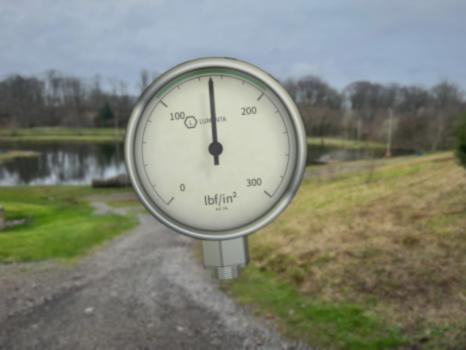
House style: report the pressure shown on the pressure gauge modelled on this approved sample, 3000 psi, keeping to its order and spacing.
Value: 150 psi
